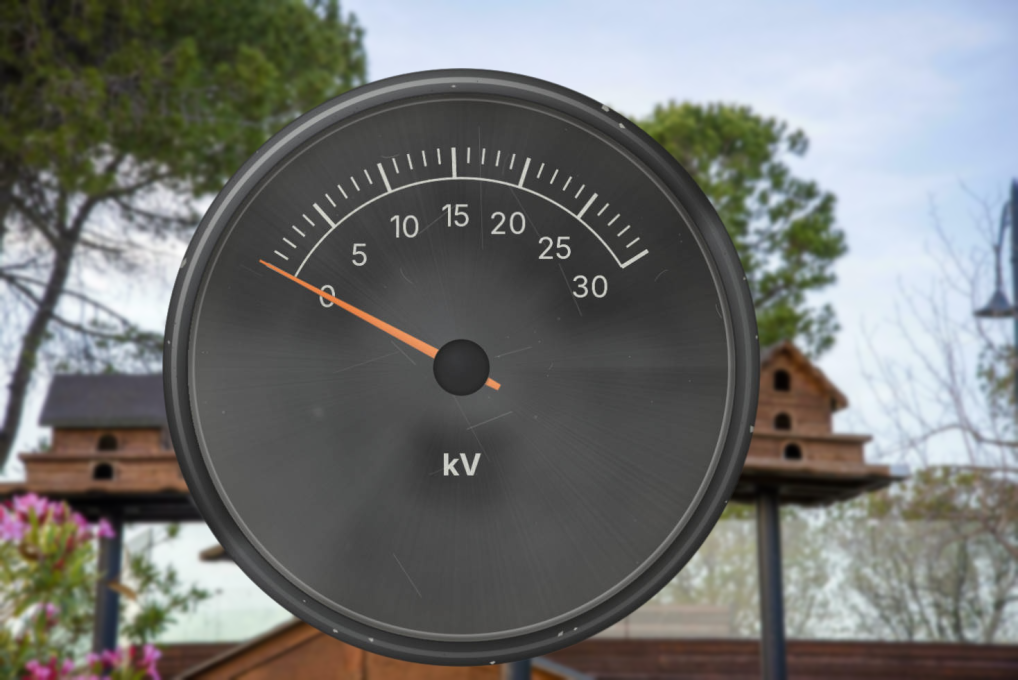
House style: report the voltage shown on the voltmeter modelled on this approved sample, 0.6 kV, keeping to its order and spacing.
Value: 0 kV
